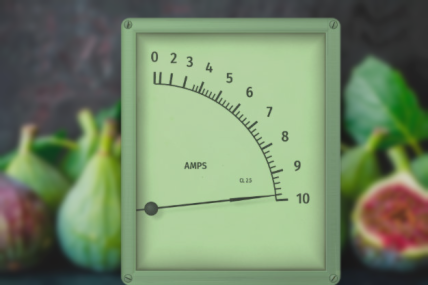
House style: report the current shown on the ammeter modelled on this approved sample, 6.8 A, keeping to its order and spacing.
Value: 9.8 A
